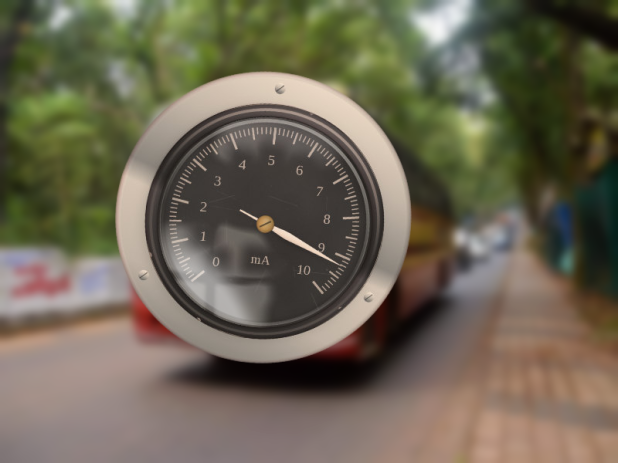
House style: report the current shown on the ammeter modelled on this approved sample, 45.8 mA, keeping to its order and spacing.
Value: 9.2 mA
